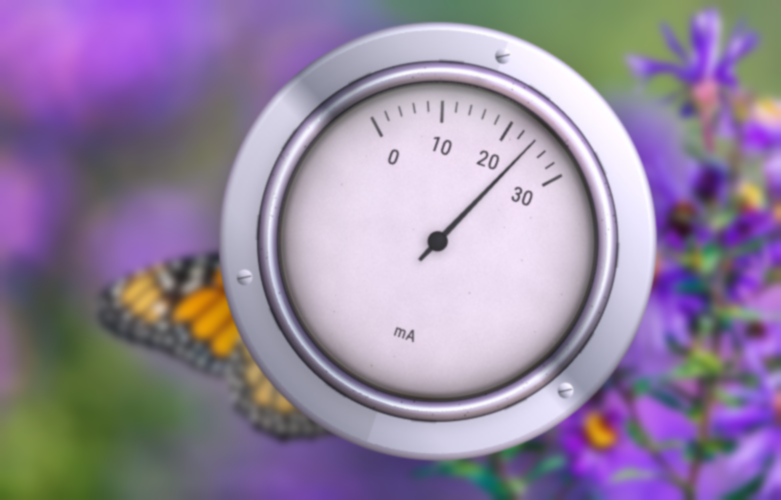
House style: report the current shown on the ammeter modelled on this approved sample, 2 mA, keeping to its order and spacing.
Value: 24 mA
